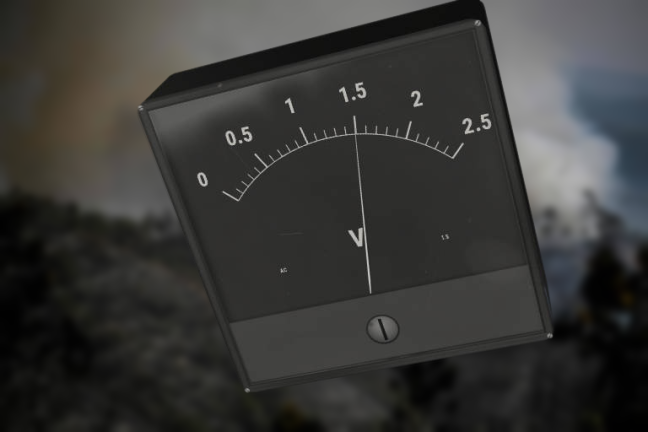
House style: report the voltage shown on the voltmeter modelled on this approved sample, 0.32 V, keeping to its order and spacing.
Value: 1.5 V
